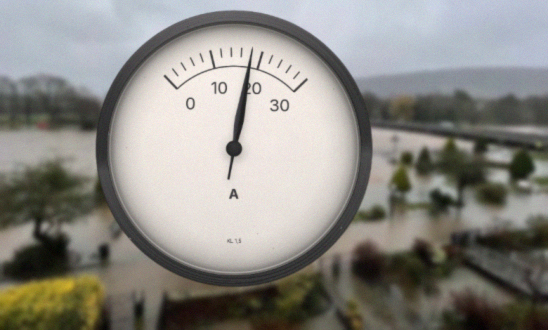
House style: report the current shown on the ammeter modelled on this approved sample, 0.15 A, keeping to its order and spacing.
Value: 18 A
